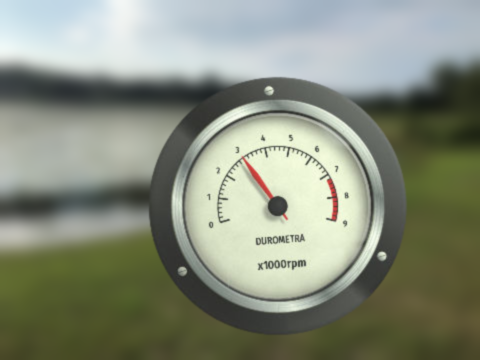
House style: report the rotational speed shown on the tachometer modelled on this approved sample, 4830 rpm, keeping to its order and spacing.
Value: 3000 rpm
